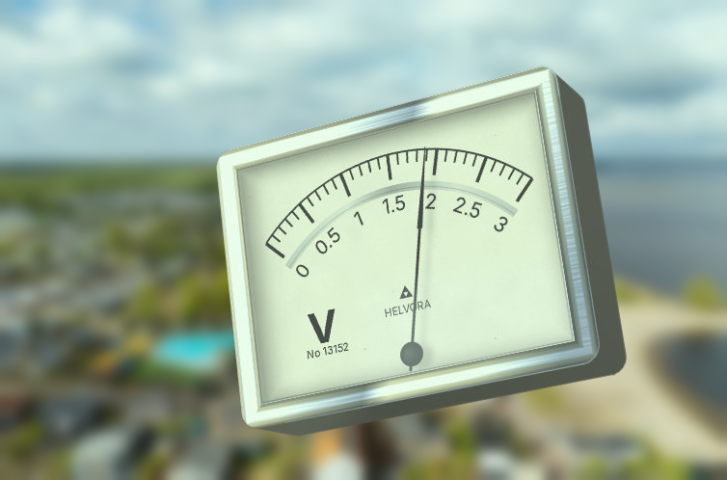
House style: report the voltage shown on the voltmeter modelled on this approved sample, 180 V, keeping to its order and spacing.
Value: 1.9 V
